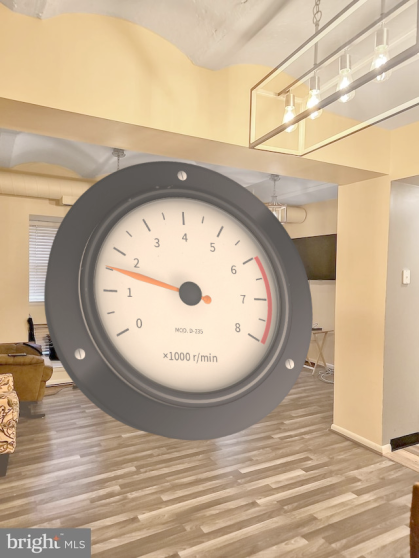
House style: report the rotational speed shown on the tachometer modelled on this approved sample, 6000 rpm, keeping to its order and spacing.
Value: 1500 rpm
